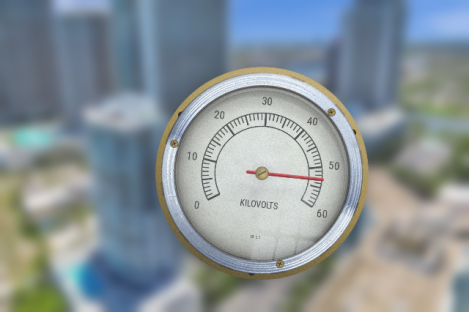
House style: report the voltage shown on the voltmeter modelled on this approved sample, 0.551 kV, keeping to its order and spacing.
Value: 53 kV
